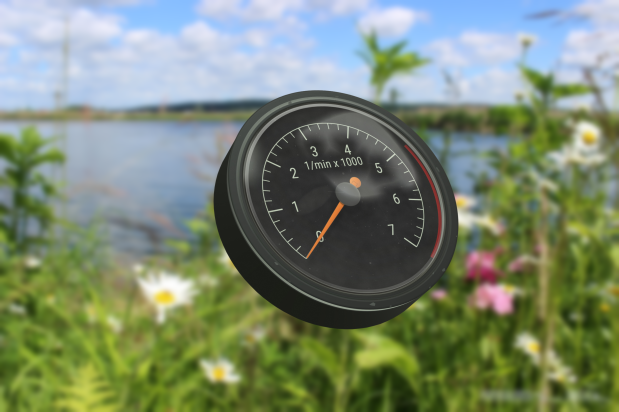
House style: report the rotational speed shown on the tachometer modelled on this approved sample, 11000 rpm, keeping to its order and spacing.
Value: 0 rpm
